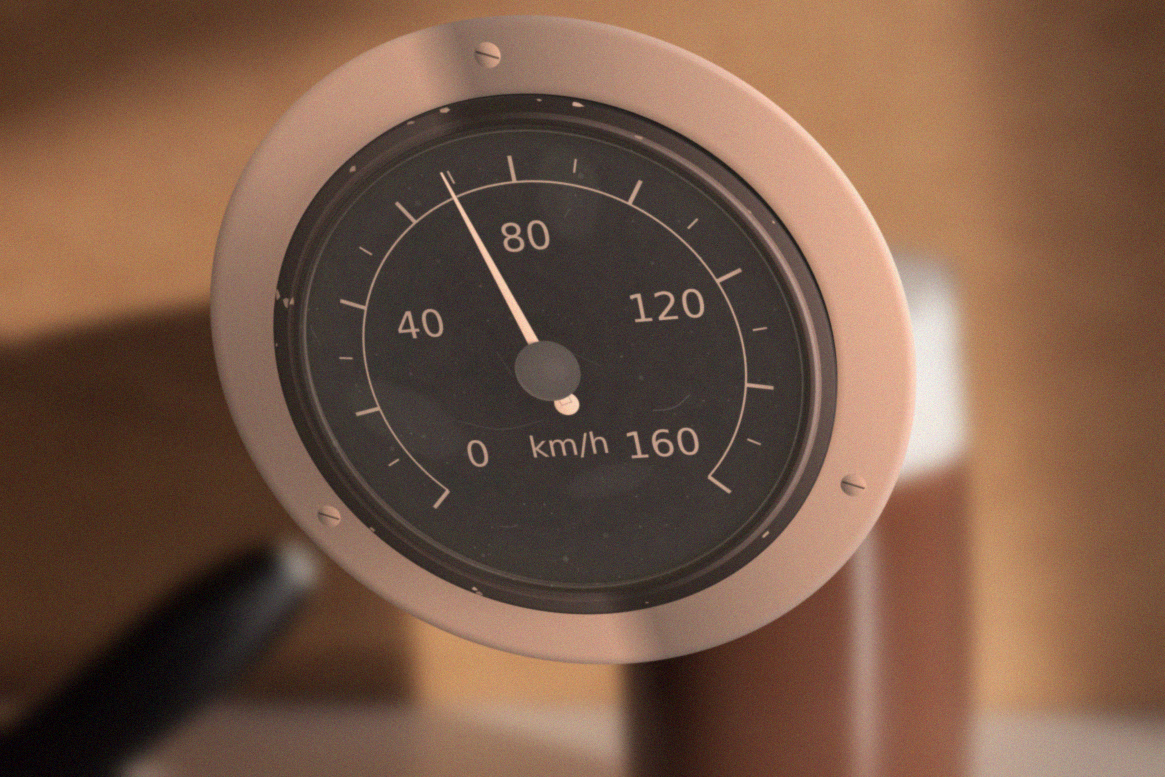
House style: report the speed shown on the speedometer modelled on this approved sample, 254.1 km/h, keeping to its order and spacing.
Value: 70 km/h
